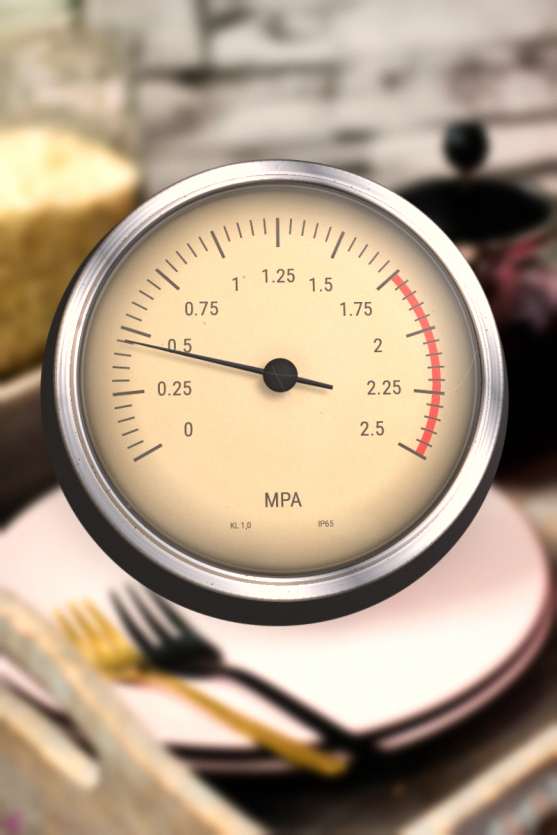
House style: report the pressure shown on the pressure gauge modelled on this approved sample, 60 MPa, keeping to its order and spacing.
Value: 0.45 MPa
